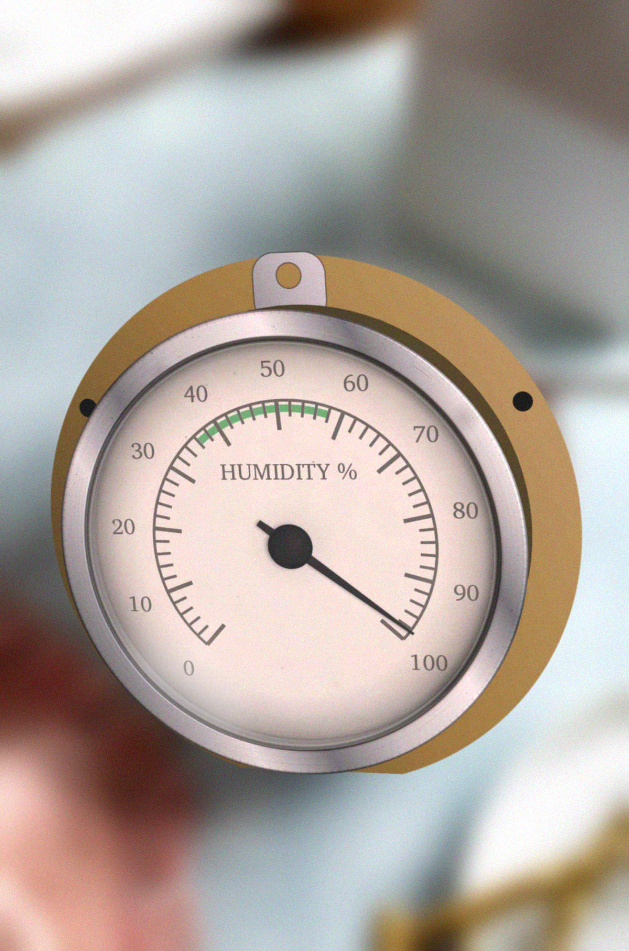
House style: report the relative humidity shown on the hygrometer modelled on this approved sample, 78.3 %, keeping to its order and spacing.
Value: 98 %
